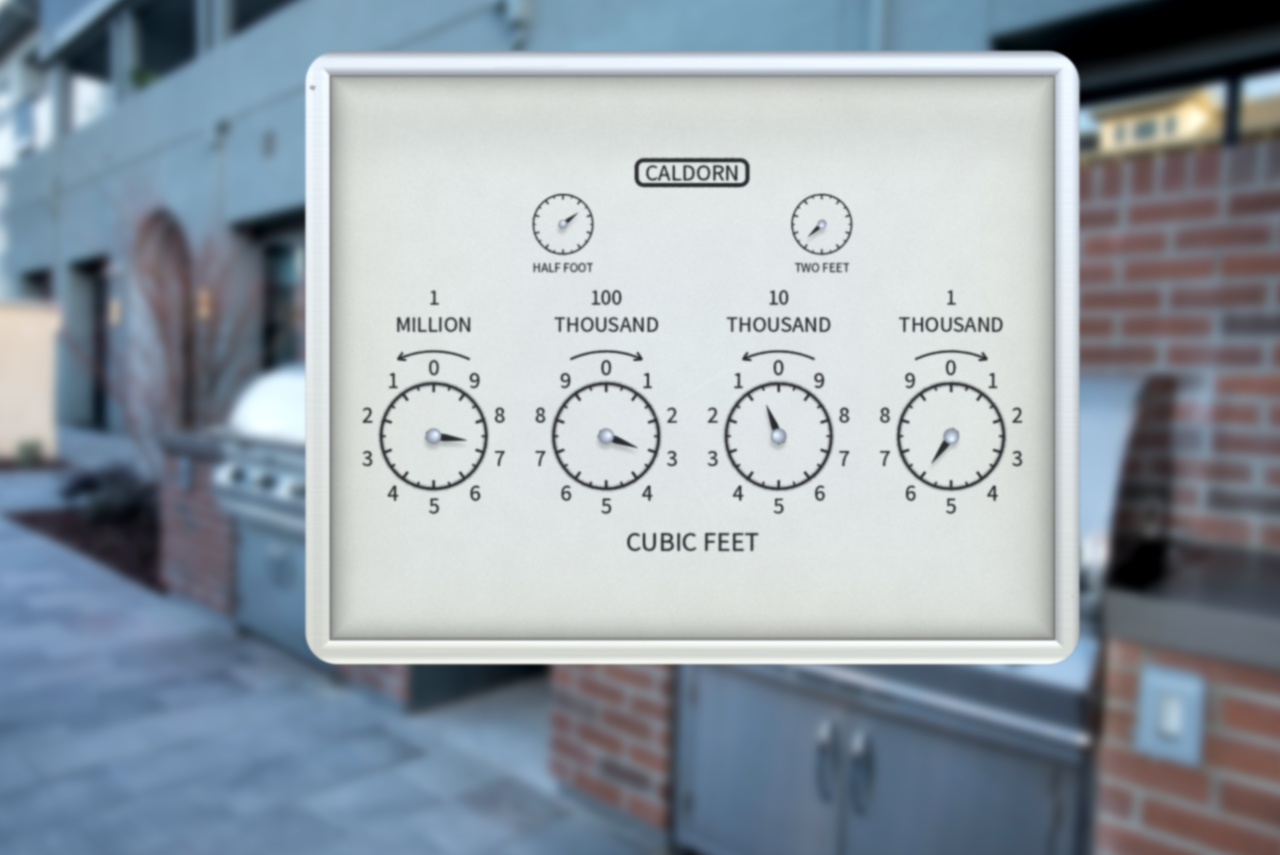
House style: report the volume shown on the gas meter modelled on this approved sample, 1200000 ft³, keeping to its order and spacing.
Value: 730600 ft³
